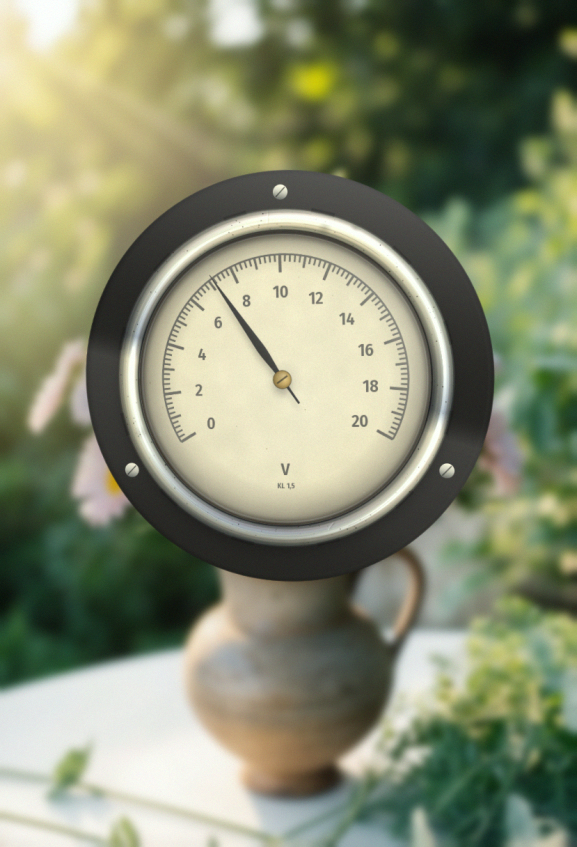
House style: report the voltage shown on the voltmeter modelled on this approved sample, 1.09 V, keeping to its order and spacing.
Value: 7.2 V
